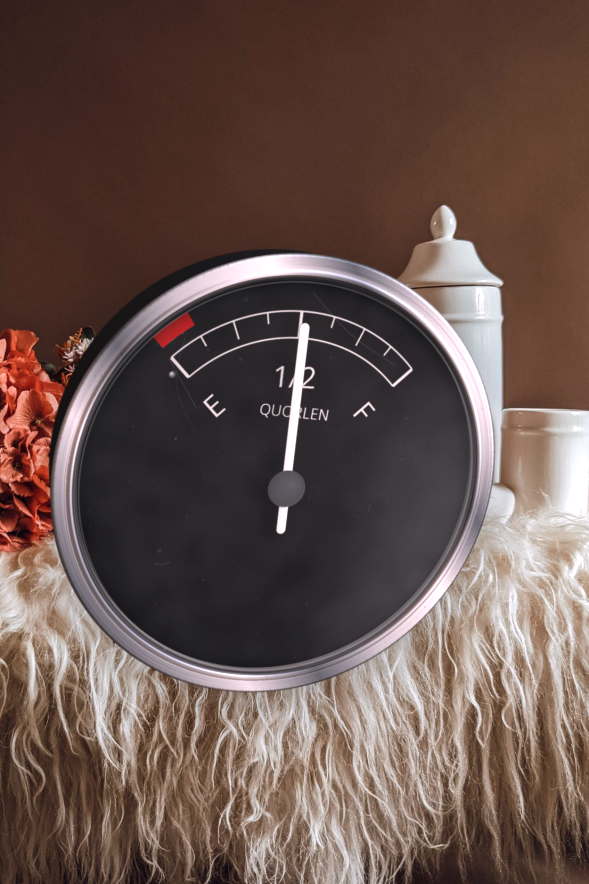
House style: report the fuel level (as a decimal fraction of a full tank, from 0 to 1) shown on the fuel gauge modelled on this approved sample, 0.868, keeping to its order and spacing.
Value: 0.5
